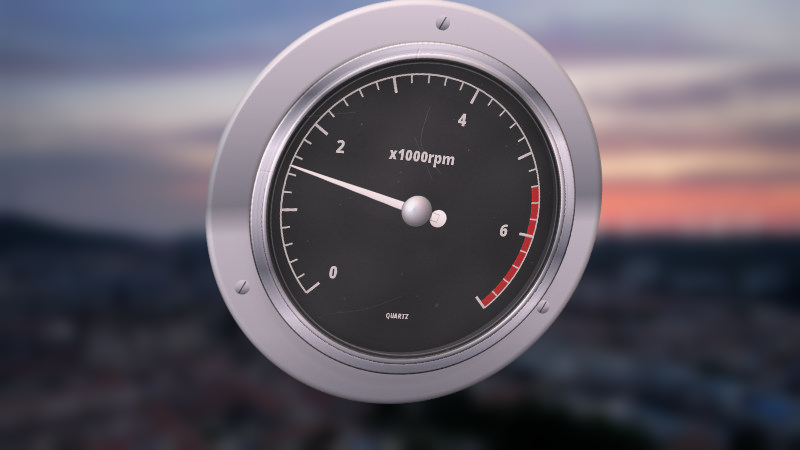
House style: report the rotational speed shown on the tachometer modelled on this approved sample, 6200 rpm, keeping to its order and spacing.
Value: 1500 rpm
